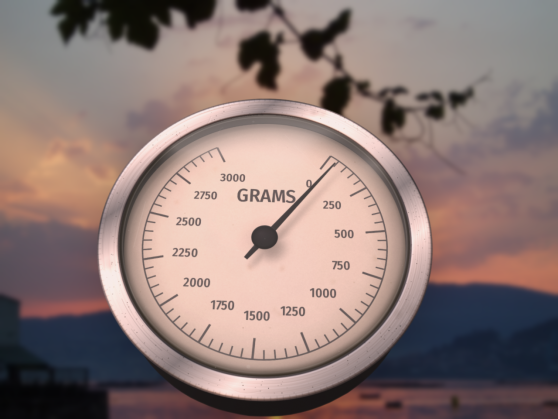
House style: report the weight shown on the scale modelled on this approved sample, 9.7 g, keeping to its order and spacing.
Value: 50 g
